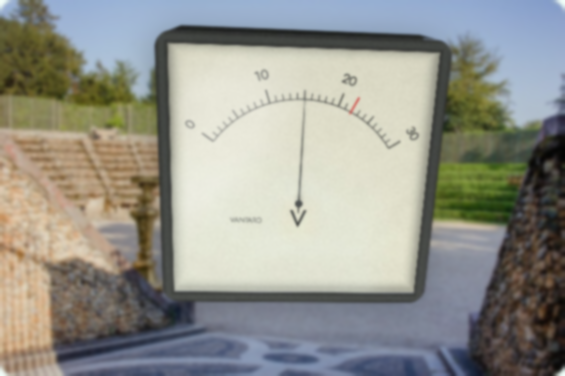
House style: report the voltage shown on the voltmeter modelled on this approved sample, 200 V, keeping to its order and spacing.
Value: 15 V
